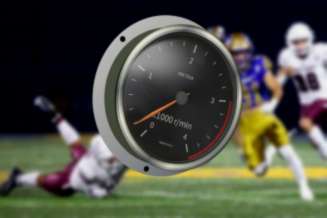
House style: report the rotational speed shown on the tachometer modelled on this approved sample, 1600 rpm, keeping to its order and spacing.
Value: 200 rpm
